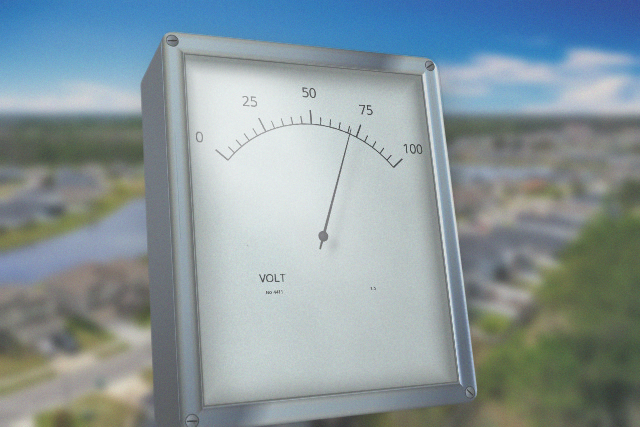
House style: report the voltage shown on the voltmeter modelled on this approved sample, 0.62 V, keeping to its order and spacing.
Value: 70 V
